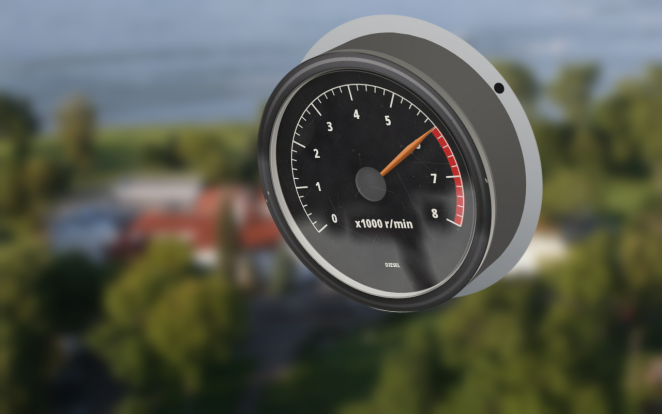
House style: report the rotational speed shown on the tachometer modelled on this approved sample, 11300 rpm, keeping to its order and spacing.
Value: 6000 rpm
